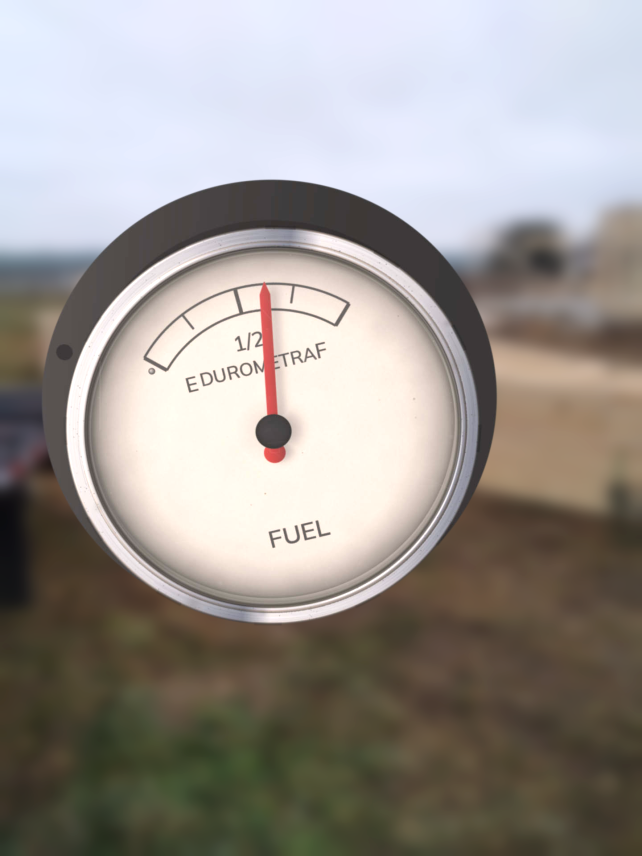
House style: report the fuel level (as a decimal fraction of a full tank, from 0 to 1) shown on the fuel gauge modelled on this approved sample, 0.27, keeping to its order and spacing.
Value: 0.625
